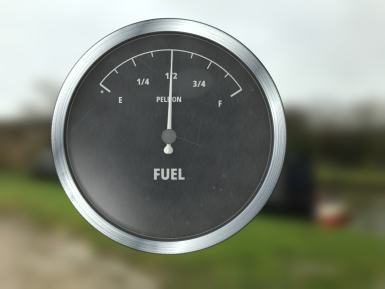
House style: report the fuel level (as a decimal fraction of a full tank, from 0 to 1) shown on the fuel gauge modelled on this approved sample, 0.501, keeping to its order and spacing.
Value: 0.5
